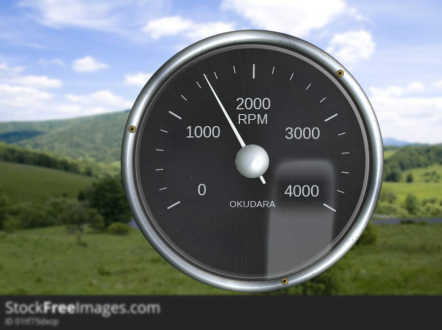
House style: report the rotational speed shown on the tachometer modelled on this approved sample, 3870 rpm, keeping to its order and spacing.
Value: 1500 rpm
